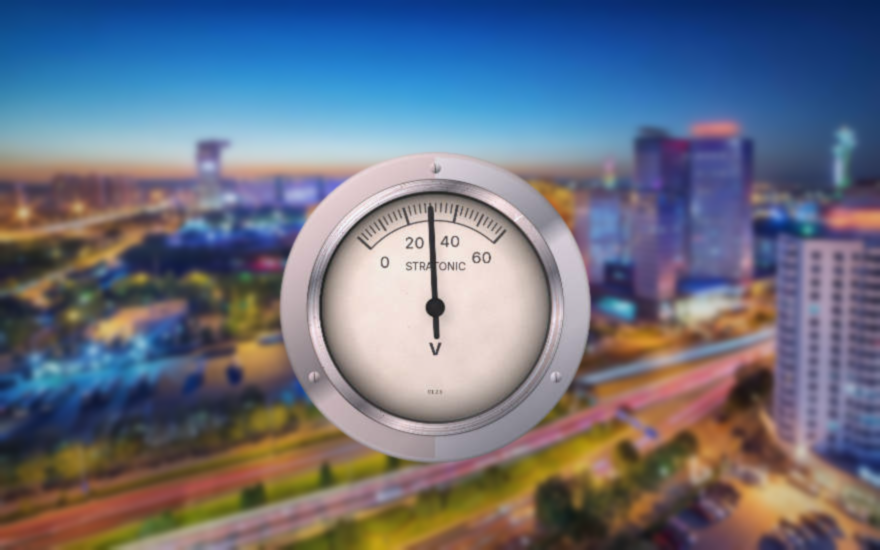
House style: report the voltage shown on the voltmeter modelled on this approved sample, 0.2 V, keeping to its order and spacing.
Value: 30 V
